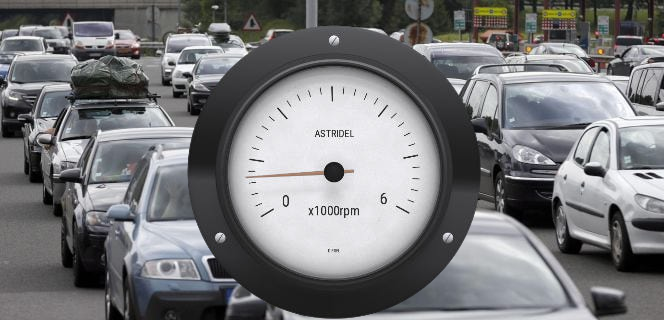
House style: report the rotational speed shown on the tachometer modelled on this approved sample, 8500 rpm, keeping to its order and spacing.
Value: 700 rpm
